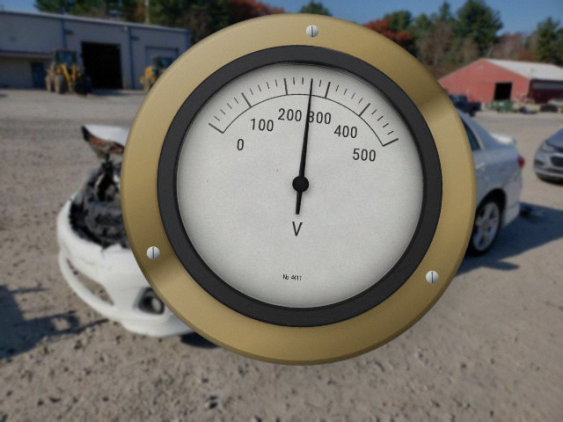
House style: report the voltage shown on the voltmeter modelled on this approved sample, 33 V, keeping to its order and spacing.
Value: 260 V
